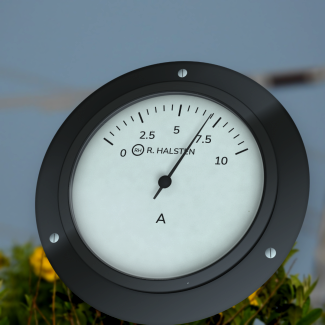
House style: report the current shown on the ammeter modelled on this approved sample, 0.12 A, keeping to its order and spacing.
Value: 7 A
